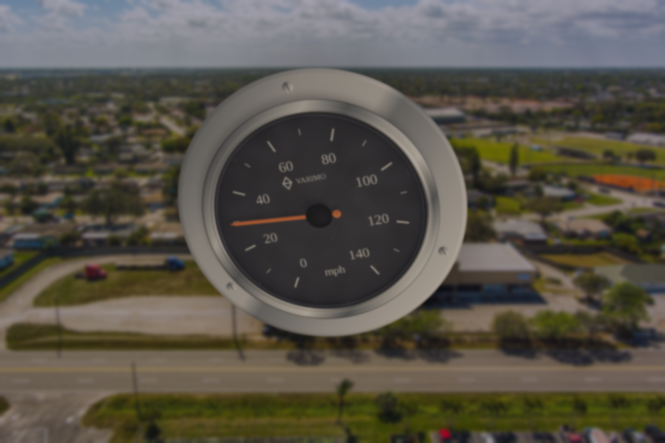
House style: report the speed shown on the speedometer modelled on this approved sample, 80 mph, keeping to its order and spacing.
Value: 30 mph
